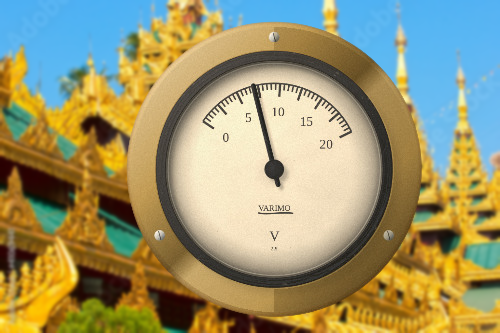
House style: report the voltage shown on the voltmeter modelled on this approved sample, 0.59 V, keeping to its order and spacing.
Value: 7 V
